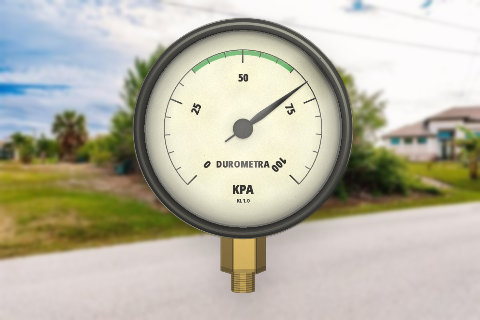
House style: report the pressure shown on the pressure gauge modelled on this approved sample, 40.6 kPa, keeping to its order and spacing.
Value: 70 kPa
